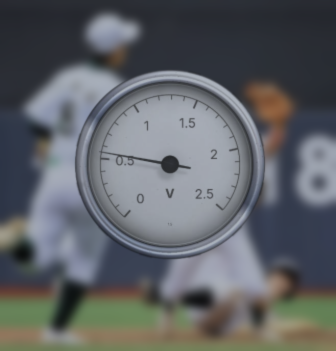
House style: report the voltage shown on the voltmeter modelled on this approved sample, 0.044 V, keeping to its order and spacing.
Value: 0.55 V
